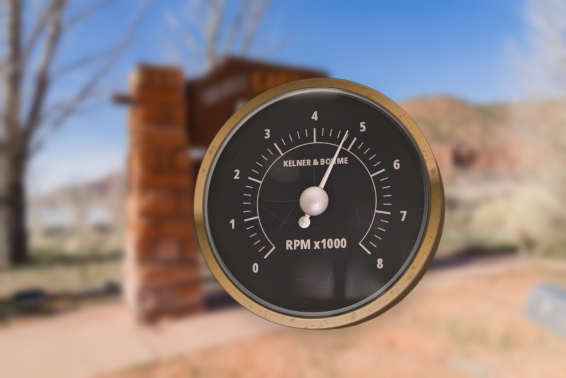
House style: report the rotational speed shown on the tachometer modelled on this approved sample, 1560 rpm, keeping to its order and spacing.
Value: 4800 rpm
